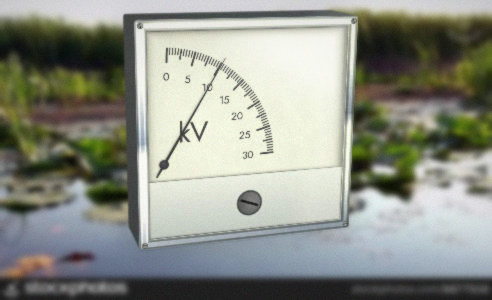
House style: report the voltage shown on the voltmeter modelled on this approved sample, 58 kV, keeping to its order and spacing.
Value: 10 kV
